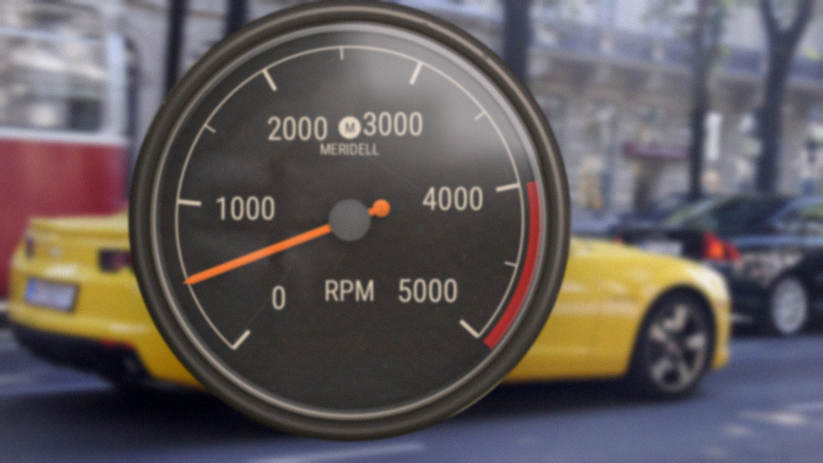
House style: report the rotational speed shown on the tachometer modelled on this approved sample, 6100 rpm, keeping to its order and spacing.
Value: 500 rpm
